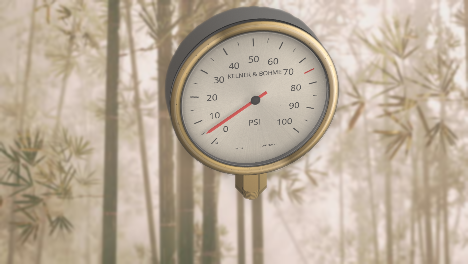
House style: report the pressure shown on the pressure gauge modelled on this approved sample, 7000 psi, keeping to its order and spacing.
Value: 5 psi
